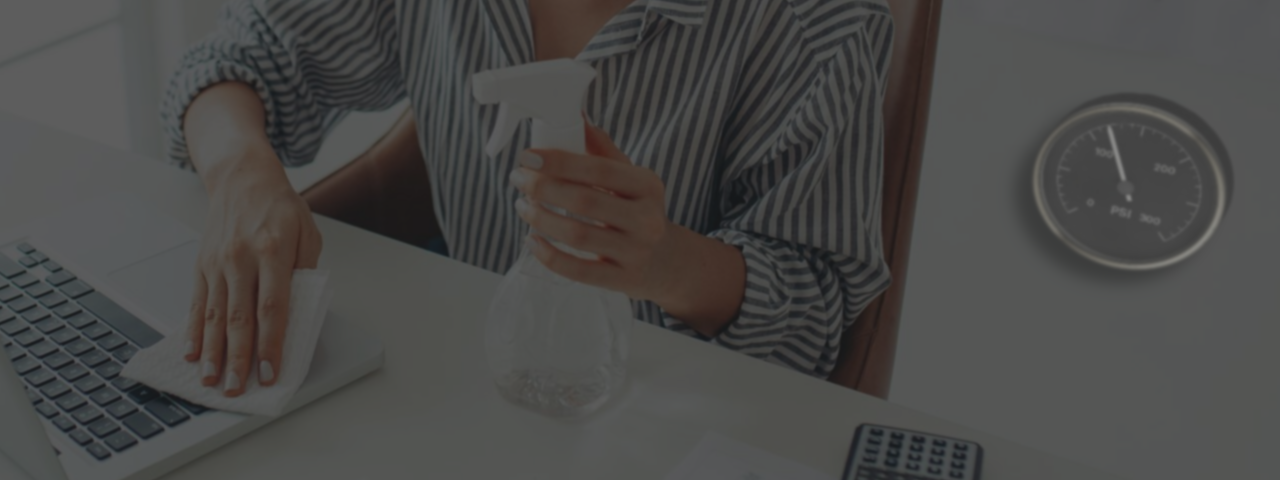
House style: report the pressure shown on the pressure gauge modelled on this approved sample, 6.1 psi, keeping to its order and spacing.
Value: 120 psi
